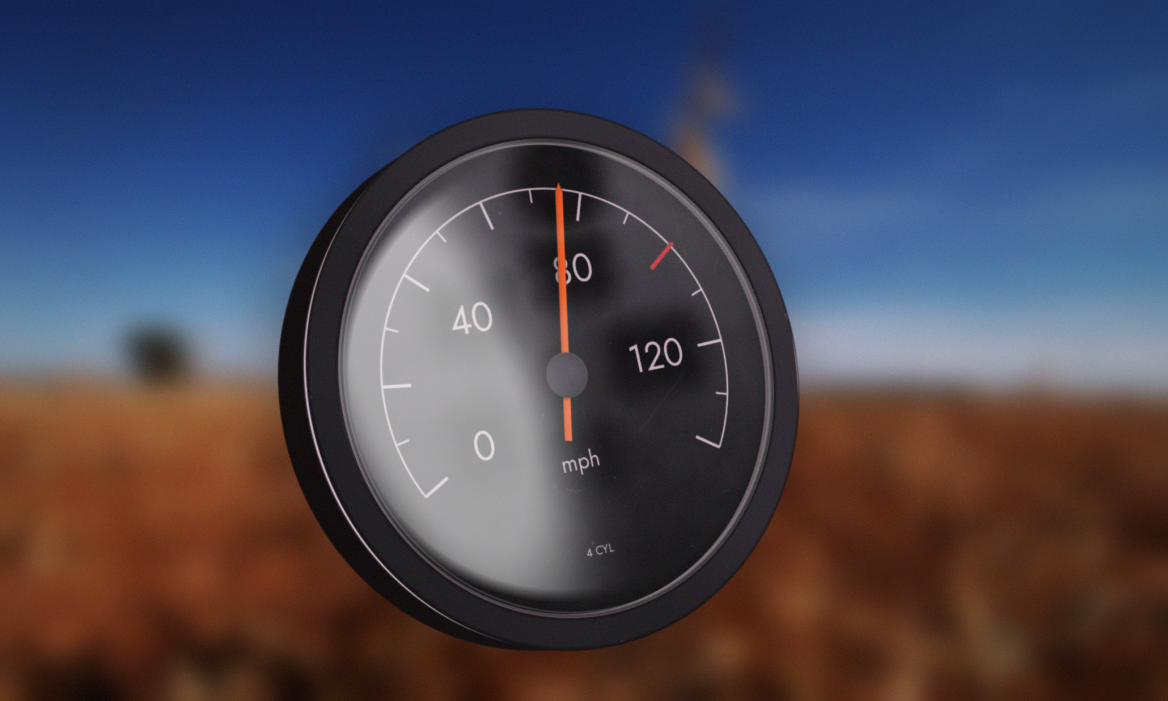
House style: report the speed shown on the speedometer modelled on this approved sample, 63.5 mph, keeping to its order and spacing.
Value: 75 mph
